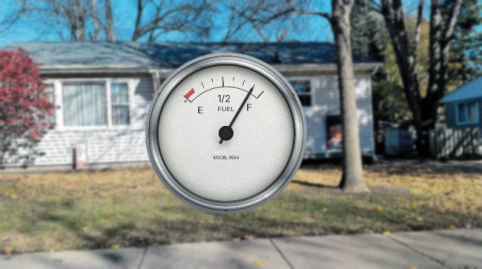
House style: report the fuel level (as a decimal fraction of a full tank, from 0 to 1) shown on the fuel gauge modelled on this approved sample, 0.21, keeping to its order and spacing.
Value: 0.875
